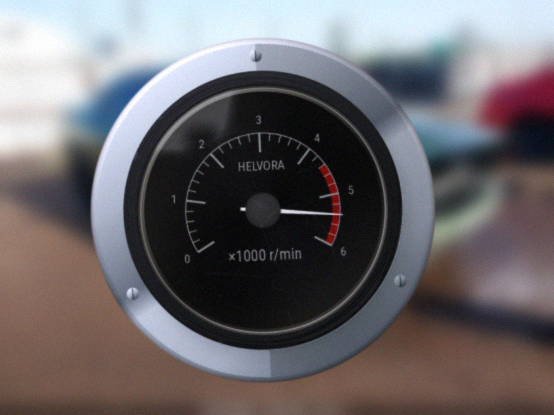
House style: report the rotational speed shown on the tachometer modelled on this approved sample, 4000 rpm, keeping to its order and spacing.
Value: 5400 rpm
